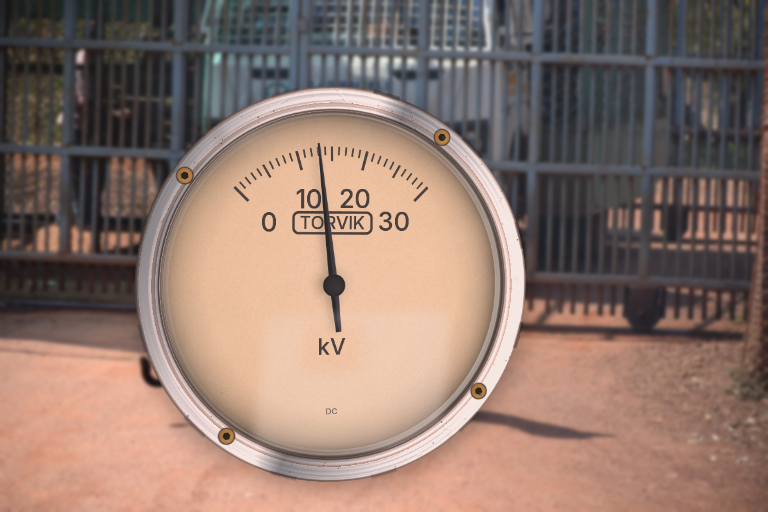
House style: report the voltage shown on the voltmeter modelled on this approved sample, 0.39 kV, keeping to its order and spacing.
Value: 13 kV
